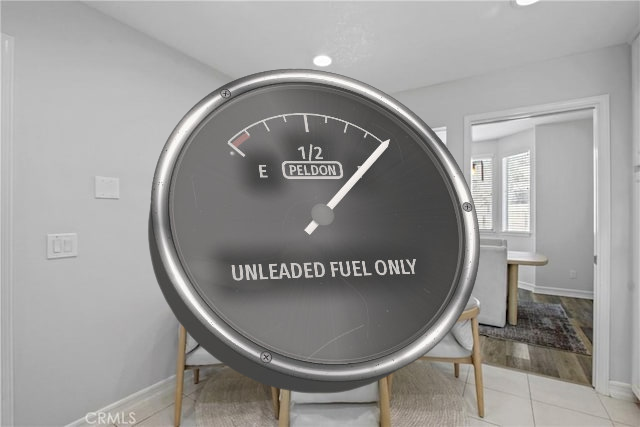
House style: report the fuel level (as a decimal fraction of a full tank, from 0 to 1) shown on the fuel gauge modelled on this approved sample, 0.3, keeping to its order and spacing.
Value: 1
